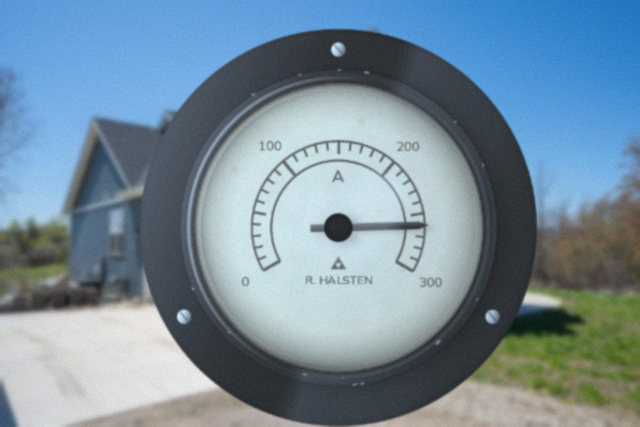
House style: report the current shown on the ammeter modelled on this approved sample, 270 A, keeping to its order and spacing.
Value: 260 A
